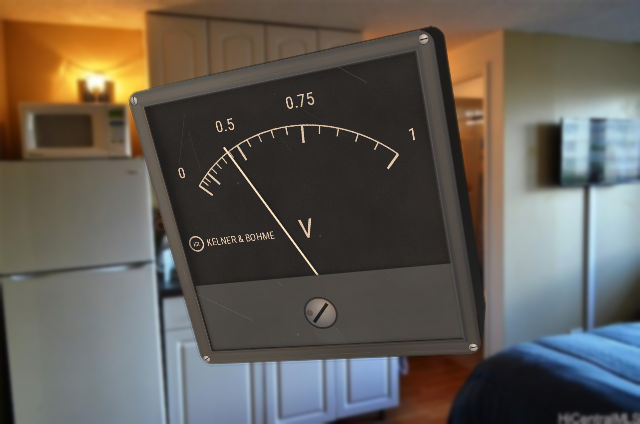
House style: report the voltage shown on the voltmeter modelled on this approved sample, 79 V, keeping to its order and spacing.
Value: 0.45 V
